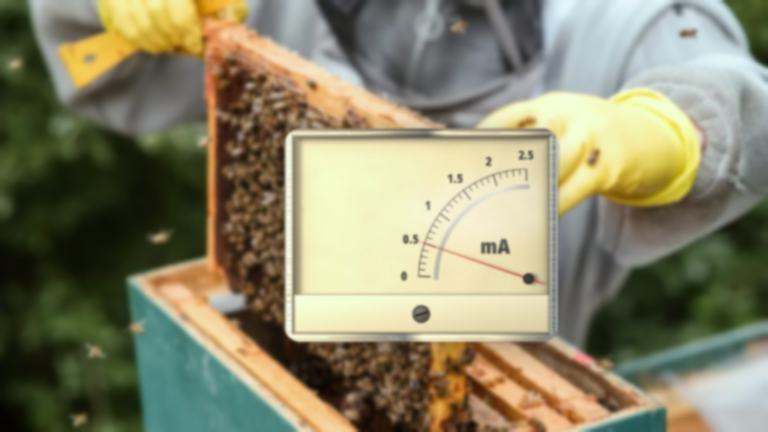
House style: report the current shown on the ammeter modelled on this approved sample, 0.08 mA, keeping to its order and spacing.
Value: 0.5 mA
